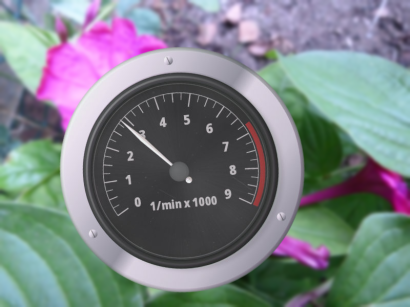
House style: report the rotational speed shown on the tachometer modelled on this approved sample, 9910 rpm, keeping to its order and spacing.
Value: 2875 rpm
